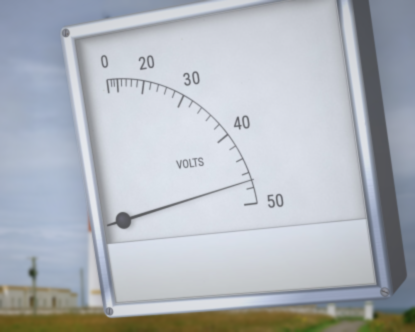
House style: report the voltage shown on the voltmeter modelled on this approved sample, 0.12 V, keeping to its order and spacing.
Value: 47 V
